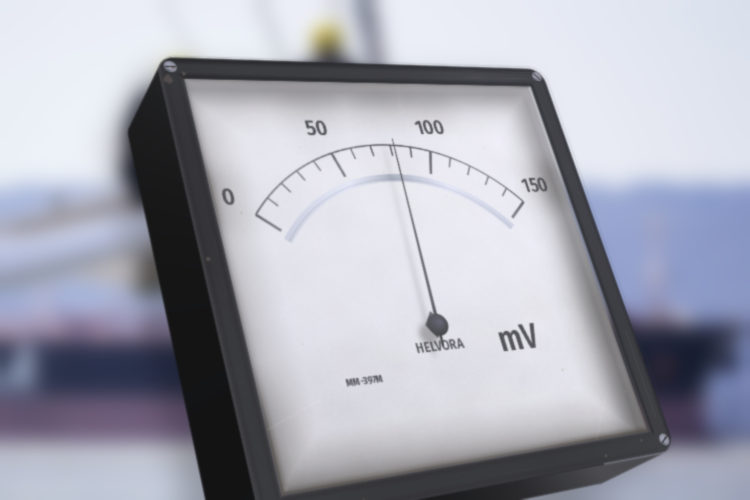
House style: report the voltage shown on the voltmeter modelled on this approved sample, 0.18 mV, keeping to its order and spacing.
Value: 80 mV
